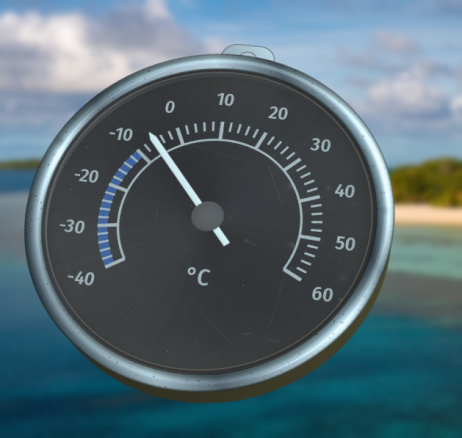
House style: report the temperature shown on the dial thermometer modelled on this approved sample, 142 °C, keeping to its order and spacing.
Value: -6 °C
